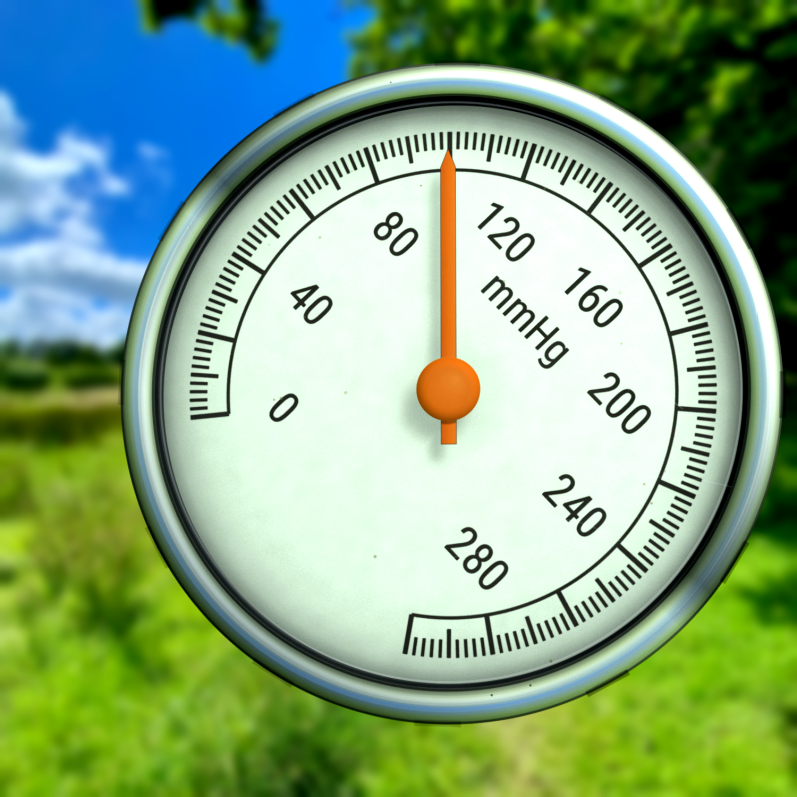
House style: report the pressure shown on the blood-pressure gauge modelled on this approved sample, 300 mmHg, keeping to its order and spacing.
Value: 100 mmHg
